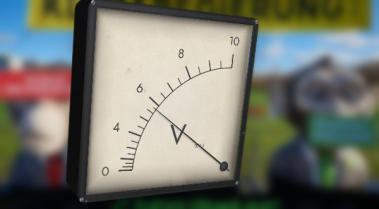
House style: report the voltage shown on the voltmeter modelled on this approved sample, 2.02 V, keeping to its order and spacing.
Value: 5.75 V
